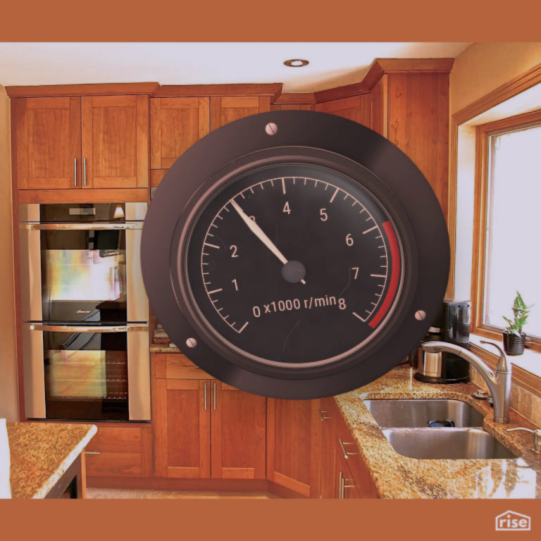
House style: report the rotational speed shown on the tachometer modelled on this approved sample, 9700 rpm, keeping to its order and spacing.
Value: 3000 rpm
